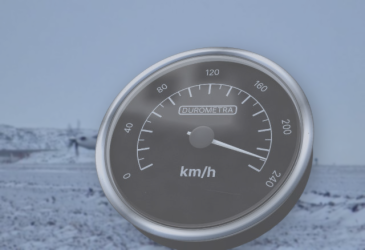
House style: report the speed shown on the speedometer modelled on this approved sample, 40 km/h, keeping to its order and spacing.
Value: 230 km/h
